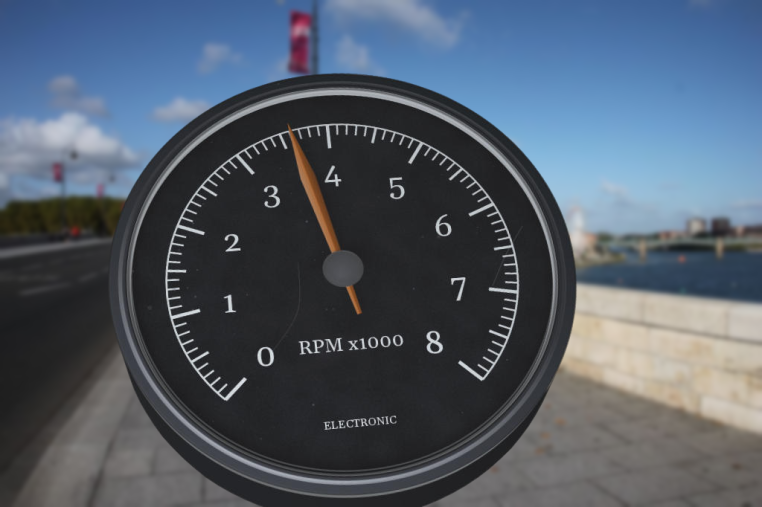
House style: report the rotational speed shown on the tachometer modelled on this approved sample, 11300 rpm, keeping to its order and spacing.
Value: 3600 rpm
